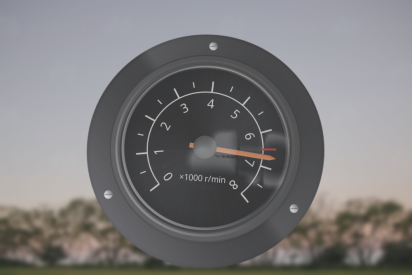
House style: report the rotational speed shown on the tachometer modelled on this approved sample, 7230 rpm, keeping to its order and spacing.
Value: 6750 rpm
